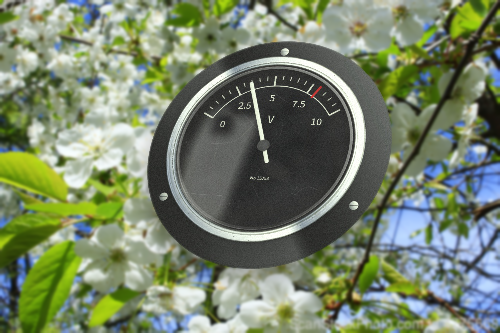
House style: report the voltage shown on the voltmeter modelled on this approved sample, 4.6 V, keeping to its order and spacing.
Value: 3.5 V
